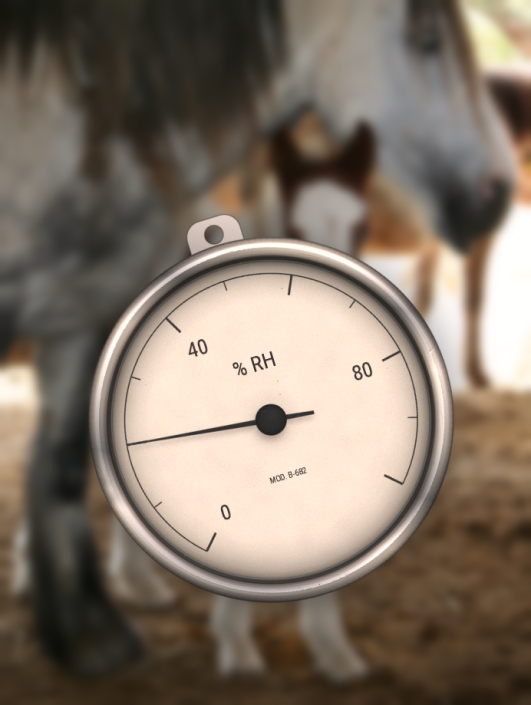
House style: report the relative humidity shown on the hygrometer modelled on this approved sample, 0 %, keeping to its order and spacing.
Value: 20 %
